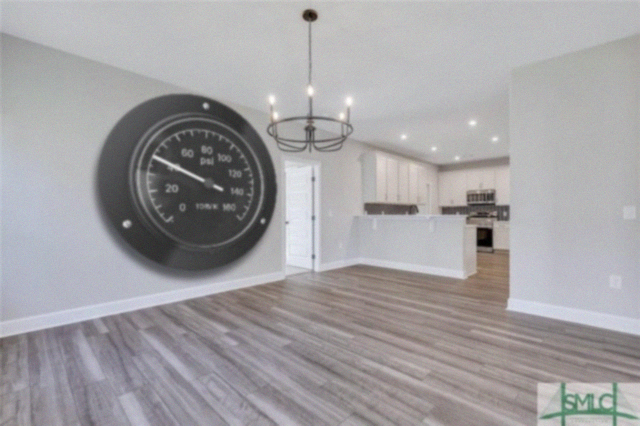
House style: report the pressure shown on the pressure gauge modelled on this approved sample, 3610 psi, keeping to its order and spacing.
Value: 40 psi
